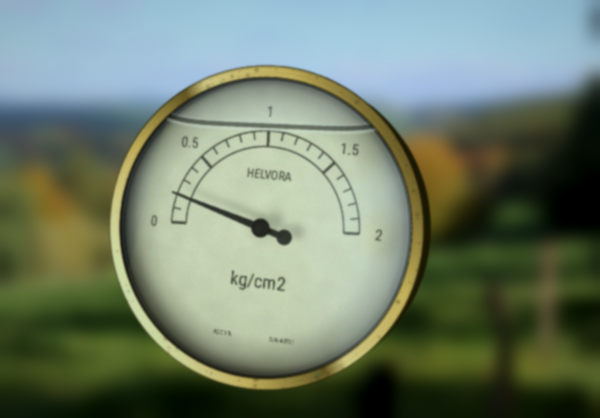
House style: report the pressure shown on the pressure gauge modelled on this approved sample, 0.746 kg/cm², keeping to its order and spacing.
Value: 0.2 kg/cm²
